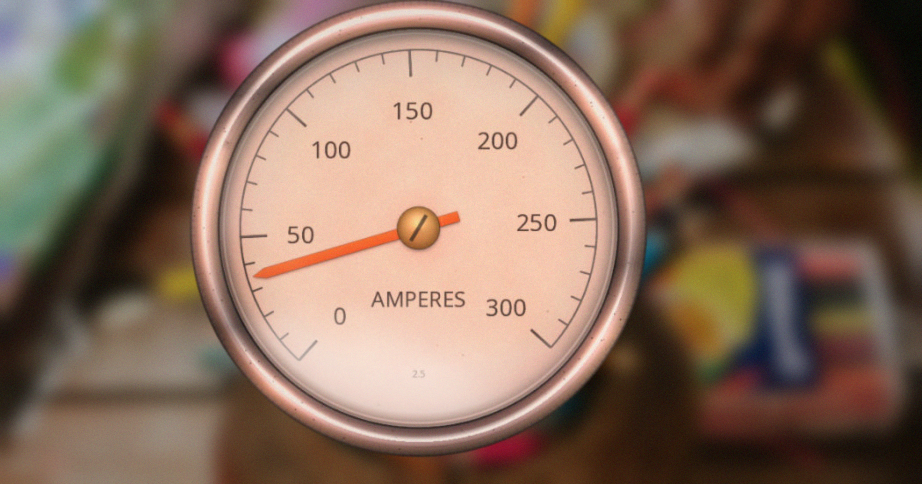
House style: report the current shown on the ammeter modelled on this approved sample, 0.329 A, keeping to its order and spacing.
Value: 35 A
